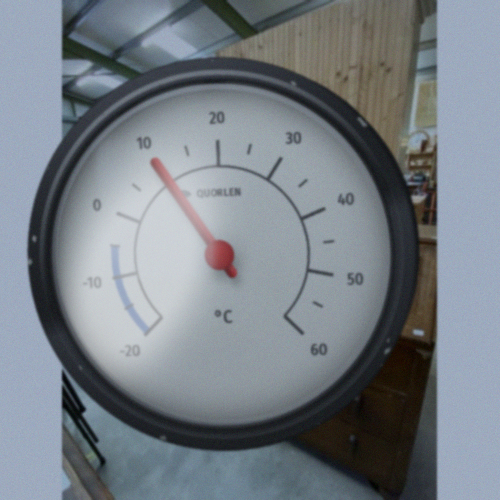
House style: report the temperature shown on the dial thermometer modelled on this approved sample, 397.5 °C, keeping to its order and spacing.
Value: 10 °C
